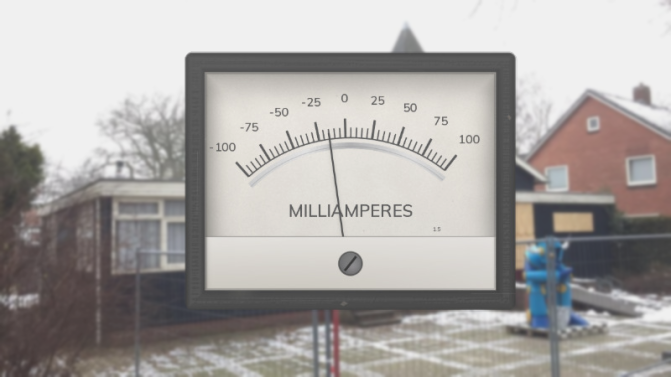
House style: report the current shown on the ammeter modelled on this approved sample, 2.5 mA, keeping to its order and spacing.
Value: -15 mA
